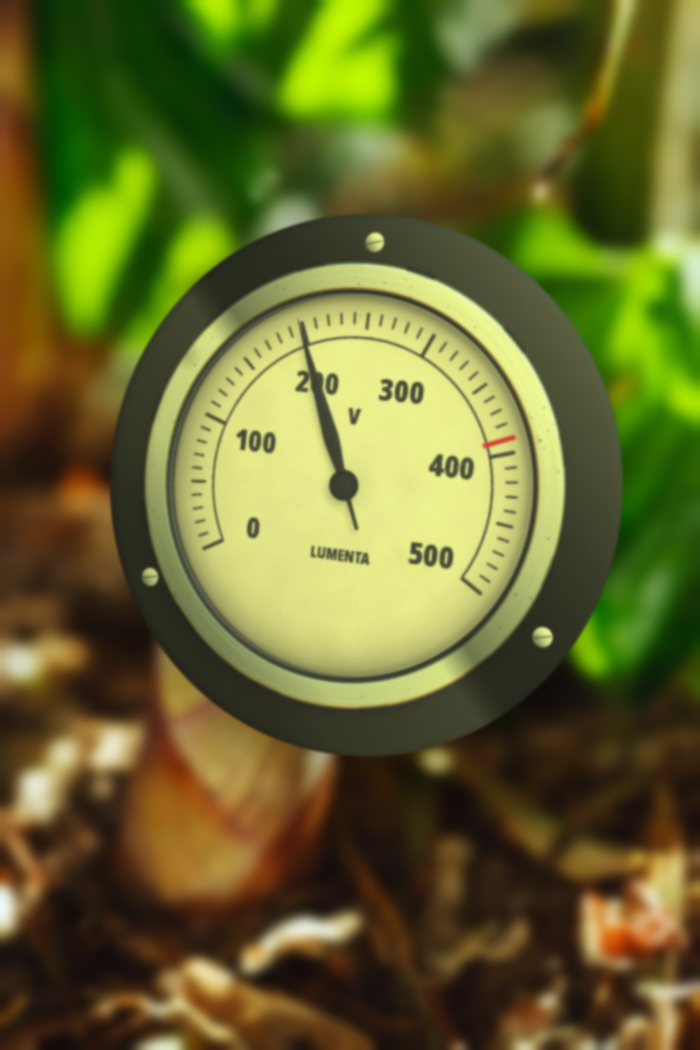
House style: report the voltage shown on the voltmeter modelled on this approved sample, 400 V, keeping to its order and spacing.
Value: 200 V
